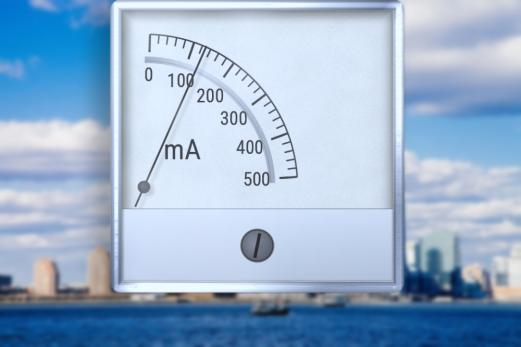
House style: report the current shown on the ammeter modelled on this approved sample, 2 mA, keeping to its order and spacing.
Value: 130 mA
